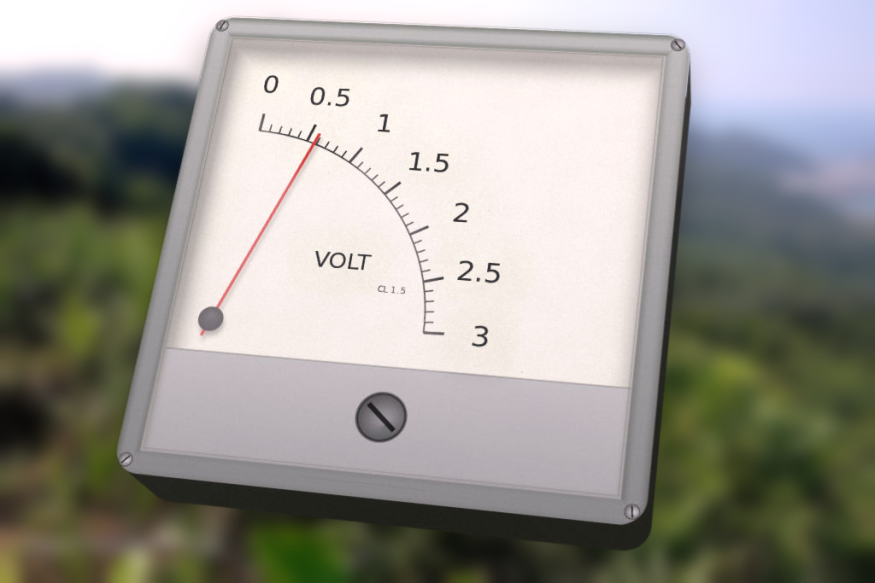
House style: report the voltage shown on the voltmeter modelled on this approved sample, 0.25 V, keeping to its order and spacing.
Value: 0.6 V
